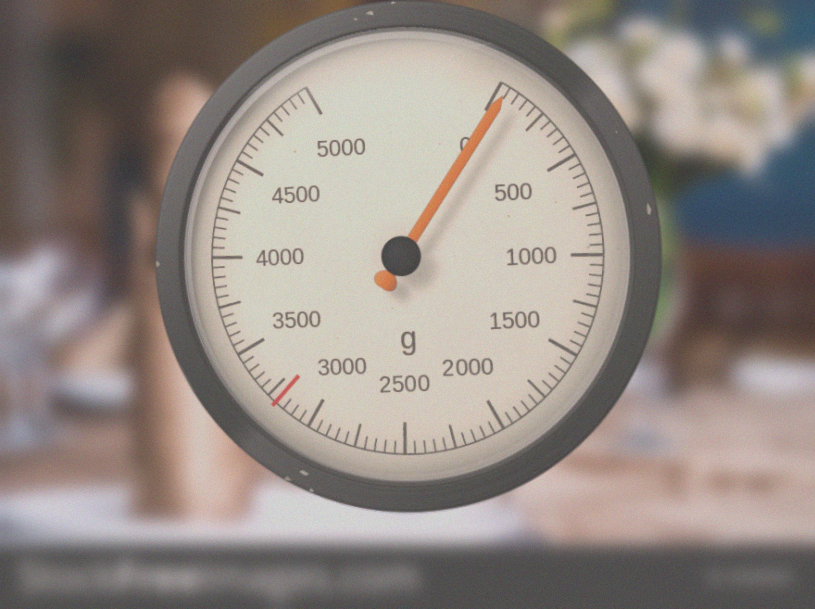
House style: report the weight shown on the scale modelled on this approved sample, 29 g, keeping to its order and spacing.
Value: 50 g
